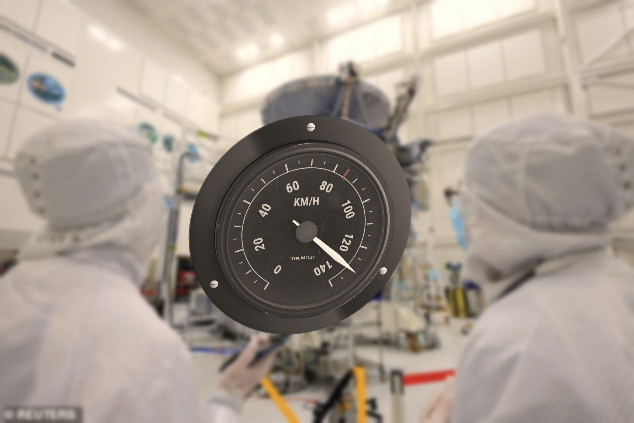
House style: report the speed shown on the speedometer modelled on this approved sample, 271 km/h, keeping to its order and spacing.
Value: 130 km/h
